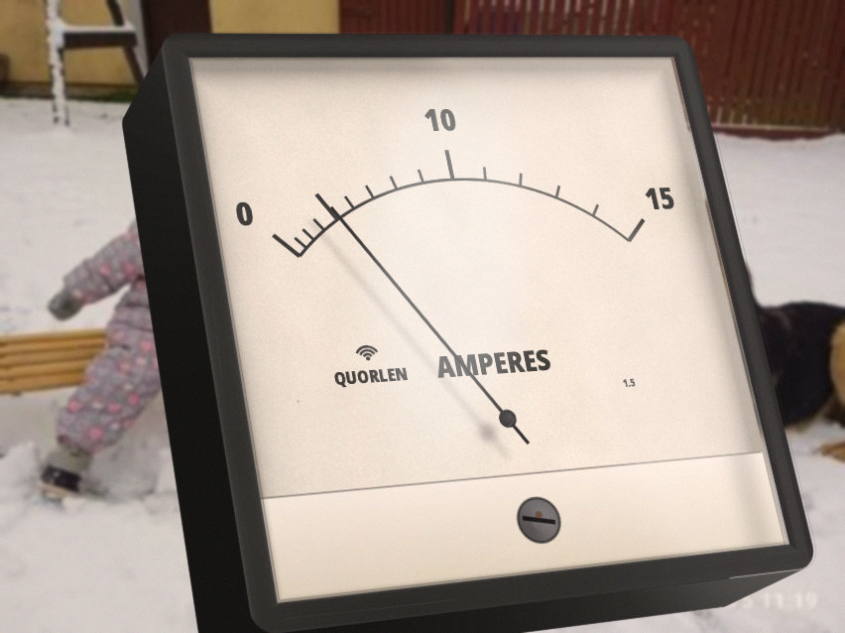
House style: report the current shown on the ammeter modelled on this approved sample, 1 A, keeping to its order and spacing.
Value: 5 A
